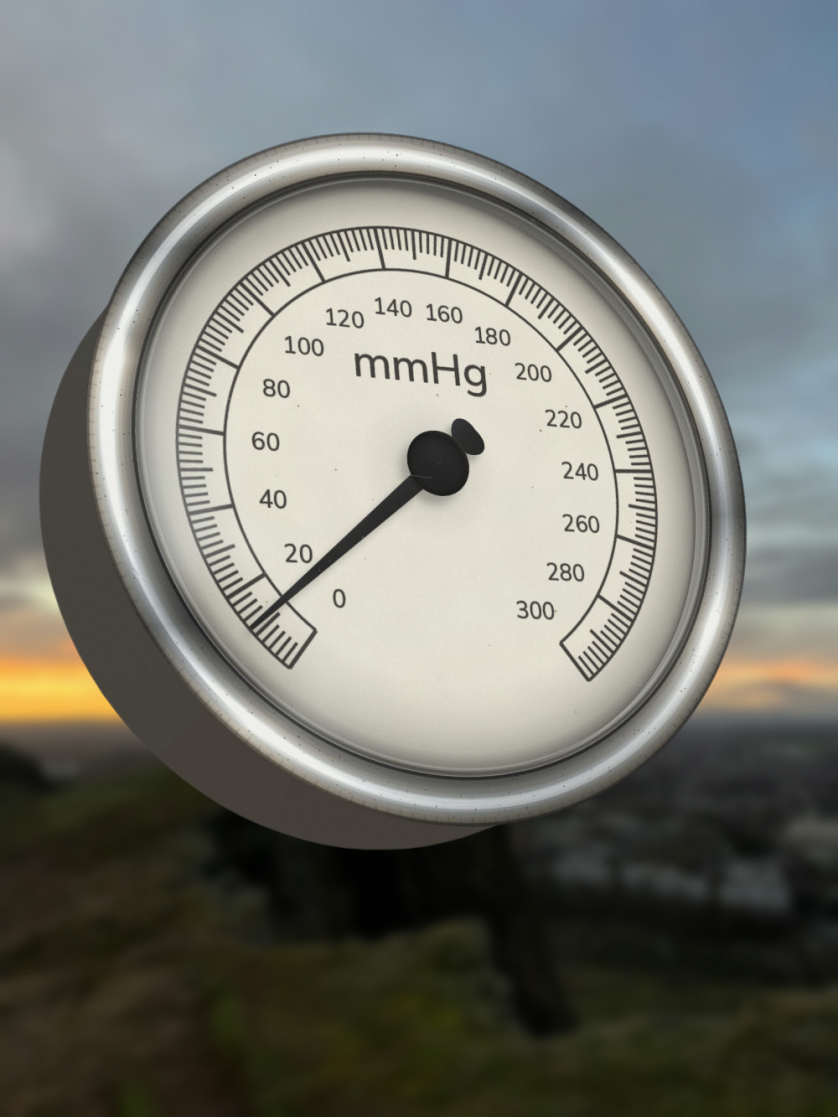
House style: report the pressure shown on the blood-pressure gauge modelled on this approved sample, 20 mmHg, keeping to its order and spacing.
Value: 12 mmHg
